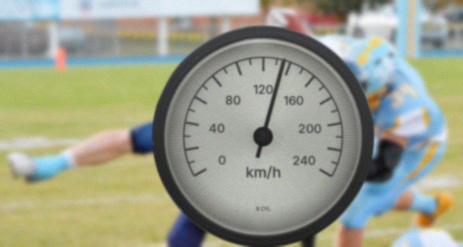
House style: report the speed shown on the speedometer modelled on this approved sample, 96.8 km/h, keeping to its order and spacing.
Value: 135 km/h
